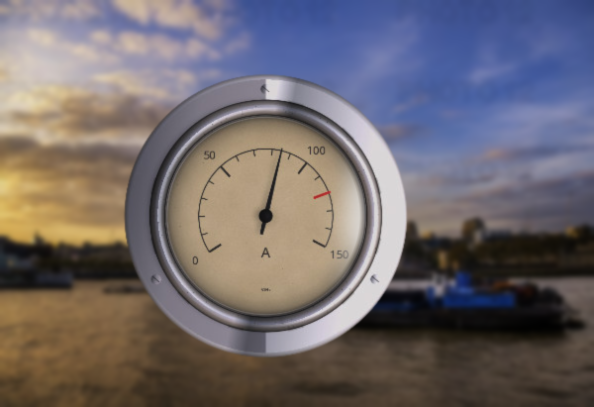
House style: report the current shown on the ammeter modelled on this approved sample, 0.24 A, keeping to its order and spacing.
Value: 85 A
